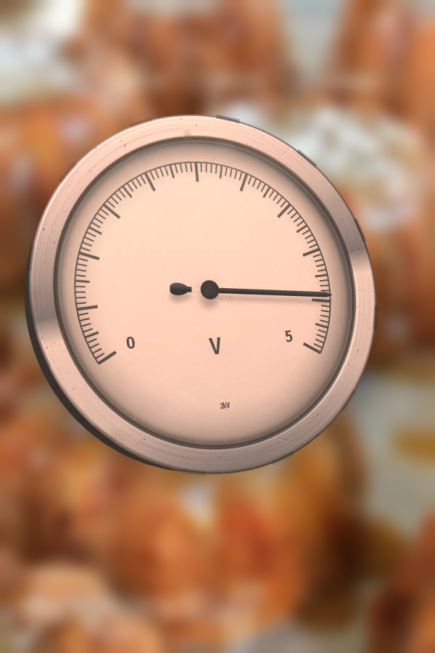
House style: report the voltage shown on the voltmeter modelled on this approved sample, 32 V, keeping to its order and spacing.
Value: 4.45 V
